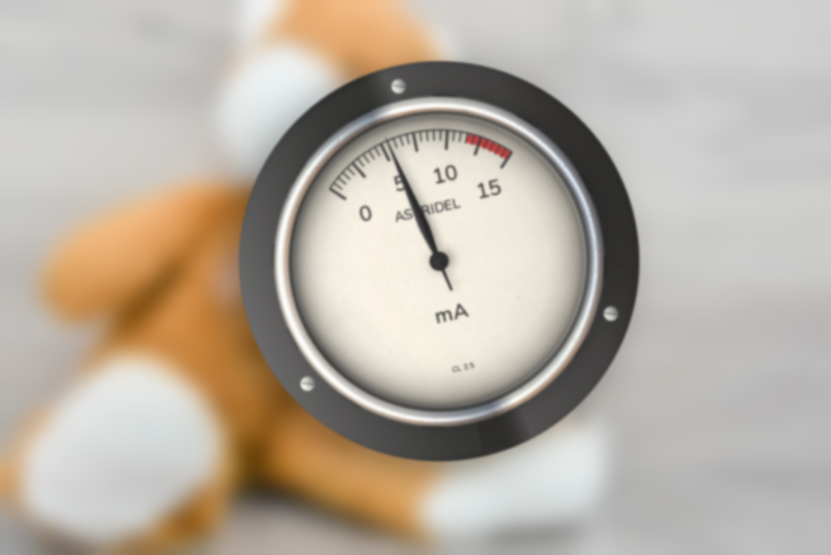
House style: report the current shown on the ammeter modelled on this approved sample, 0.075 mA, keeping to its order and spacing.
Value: 5.5 mA
